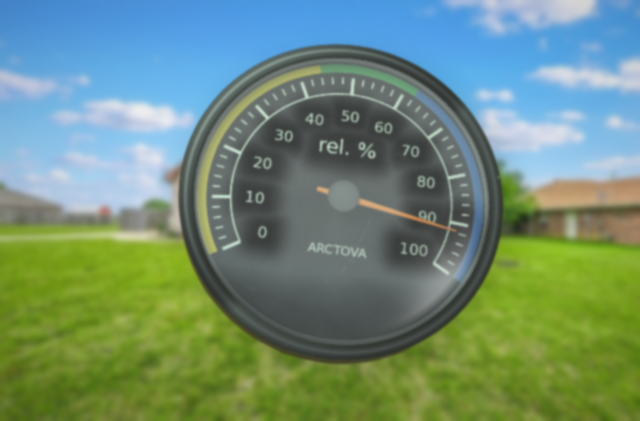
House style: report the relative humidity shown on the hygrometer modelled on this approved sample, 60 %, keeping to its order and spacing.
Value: 92 %
